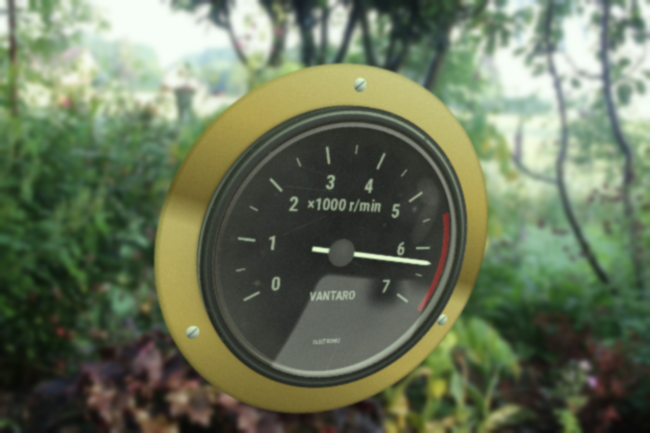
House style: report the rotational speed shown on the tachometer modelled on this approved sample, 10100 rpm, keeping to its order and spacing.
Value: 6250 rpm
